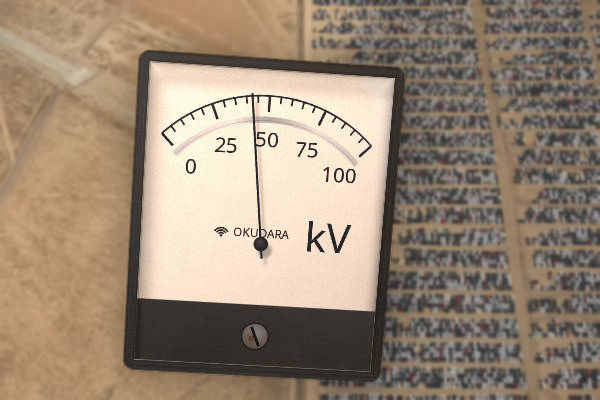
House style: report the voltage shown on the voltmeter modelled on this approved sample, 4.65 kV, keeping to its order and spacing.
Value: 42.5 kV
